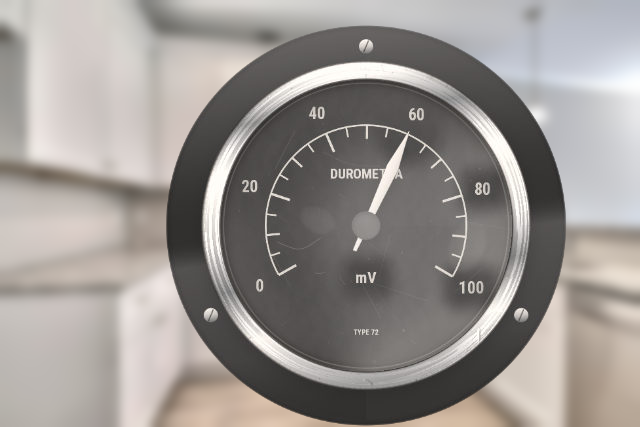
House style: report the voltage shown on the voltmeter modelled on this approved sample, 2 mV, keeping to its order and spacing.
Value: 60 mV
